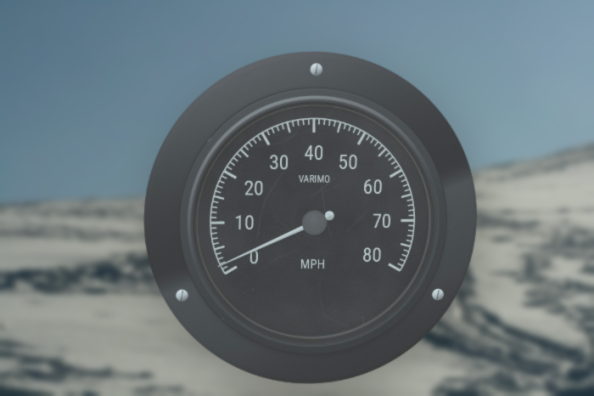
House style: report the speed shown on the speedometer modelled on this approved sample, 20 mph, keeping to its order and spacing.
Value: 2 mph
